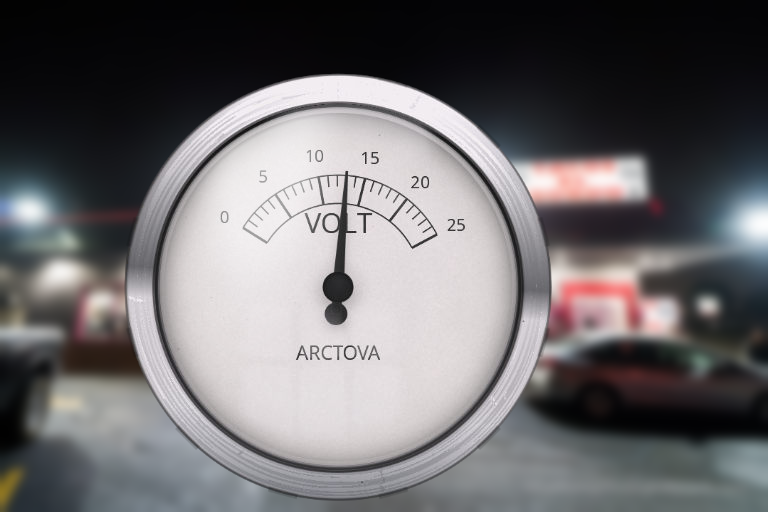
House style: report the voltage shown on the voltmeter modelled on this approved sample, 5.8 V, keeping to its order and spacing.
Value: 13 V
